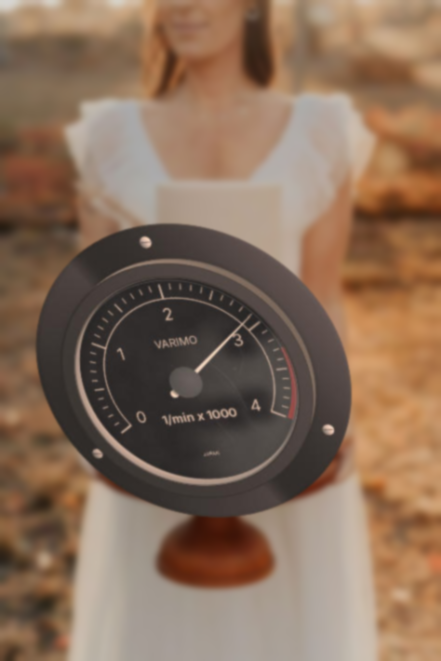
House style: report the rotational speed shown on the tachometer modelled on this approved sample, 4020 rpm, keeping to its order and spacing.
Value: 2900 rpm
